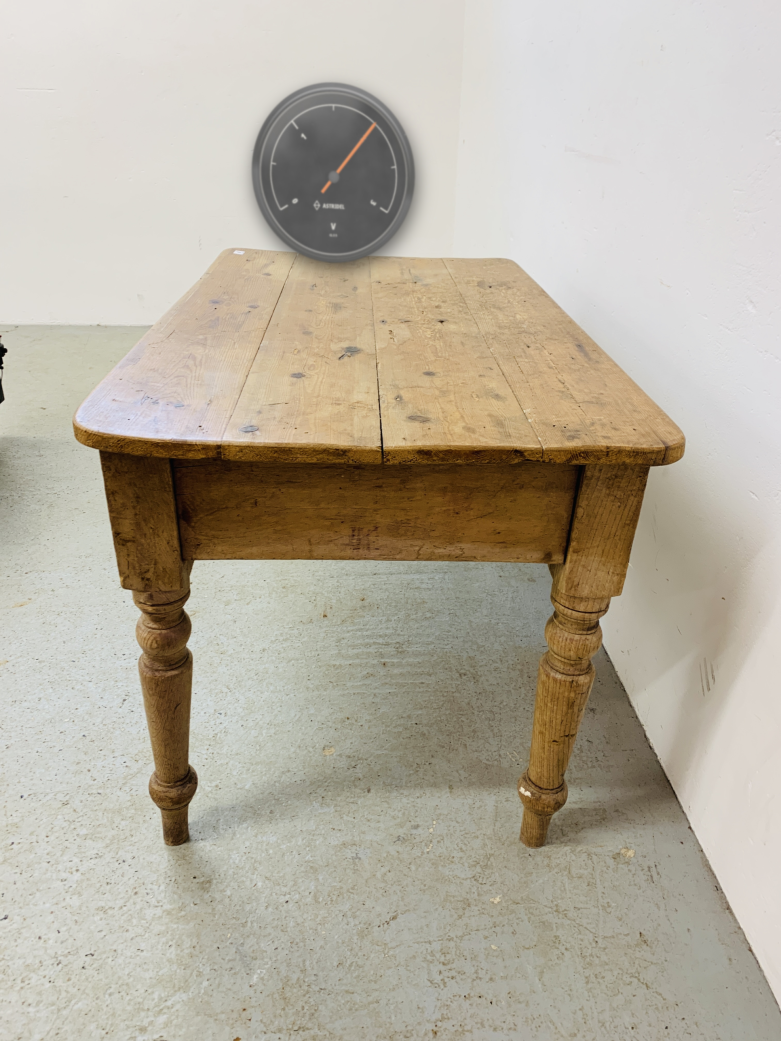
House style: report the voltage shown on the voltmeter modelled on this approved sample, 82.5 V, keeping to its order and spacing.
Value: 2 V
